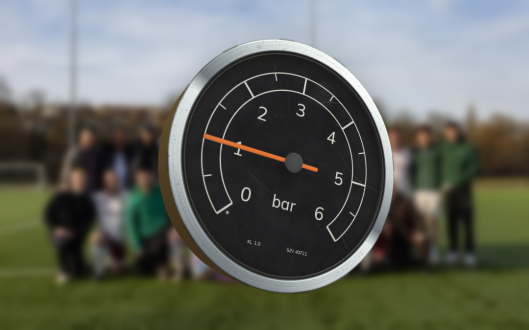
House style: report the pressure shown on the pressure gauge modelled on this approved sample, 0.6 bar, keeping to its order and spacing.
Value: 1 bar
